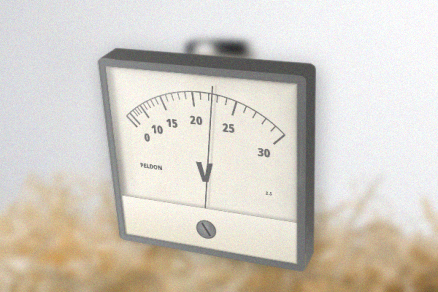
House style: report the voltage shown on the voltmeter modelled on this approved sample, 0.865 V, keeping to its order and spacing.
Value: 22.5 V
